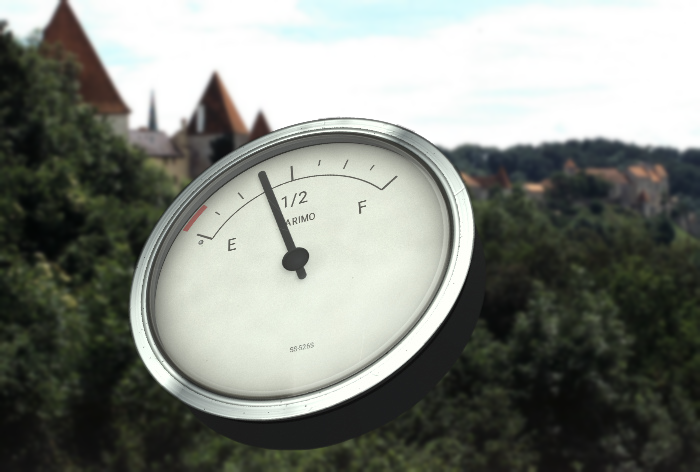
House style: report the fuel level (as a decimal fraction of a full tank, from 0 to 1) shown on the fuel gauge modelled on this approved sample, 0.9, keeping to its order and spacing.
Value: 0.375
